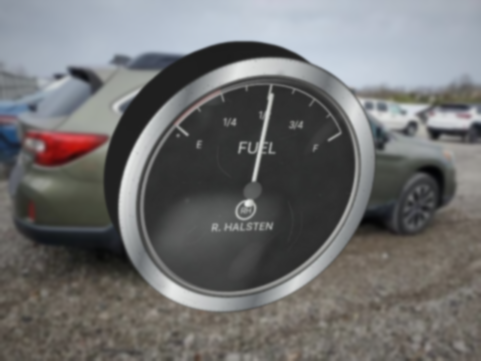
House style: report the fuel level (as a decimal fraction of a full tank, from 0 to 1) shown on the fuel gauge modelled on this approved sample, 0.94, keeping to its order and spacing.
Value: 0.5
